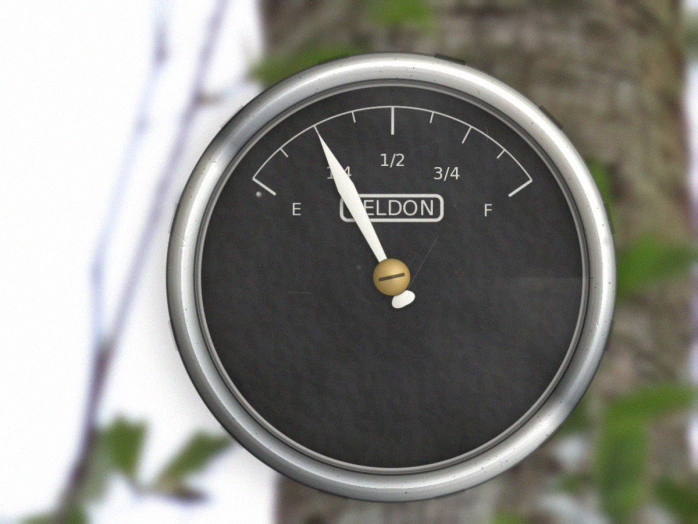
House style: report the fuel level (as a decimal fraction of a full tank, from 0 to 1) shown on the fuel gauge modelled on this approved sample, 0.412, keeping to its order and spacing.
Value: 0.25
